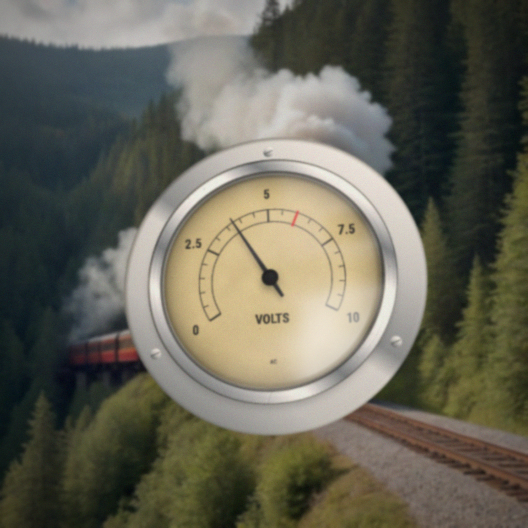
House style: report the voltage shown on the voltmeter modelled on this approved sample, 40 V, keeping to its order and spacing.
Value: 3.75 V
